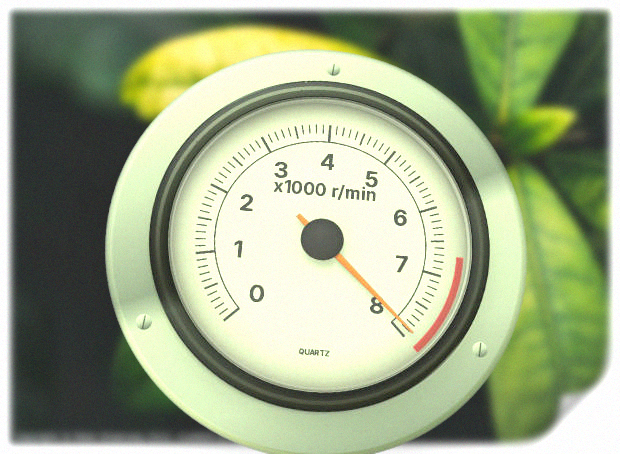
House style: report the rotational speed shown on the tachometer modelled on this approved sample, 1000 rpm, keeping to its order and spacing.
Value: 7900 rpm
